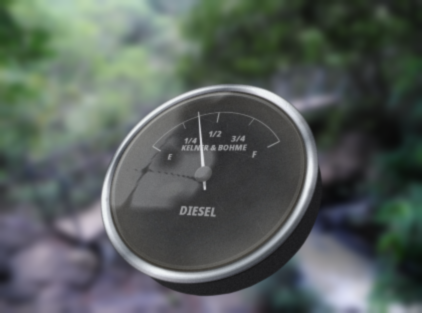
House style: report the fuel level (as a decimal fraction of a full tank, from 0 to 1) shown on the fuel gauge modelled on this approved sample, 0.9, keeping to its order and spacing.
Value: 0.375
